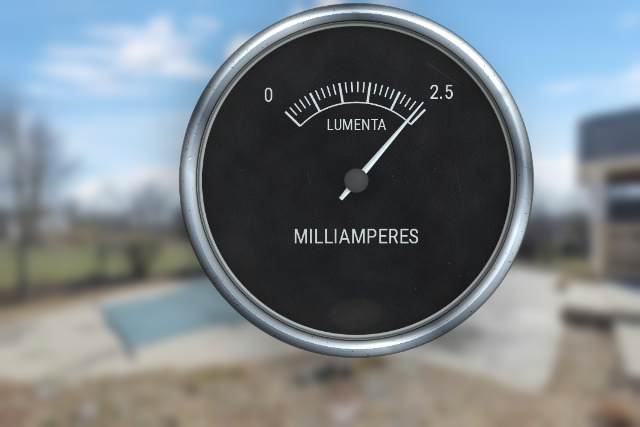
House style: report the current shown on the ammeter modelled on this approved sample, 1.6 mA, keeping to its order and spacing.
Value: 2.4 mA
